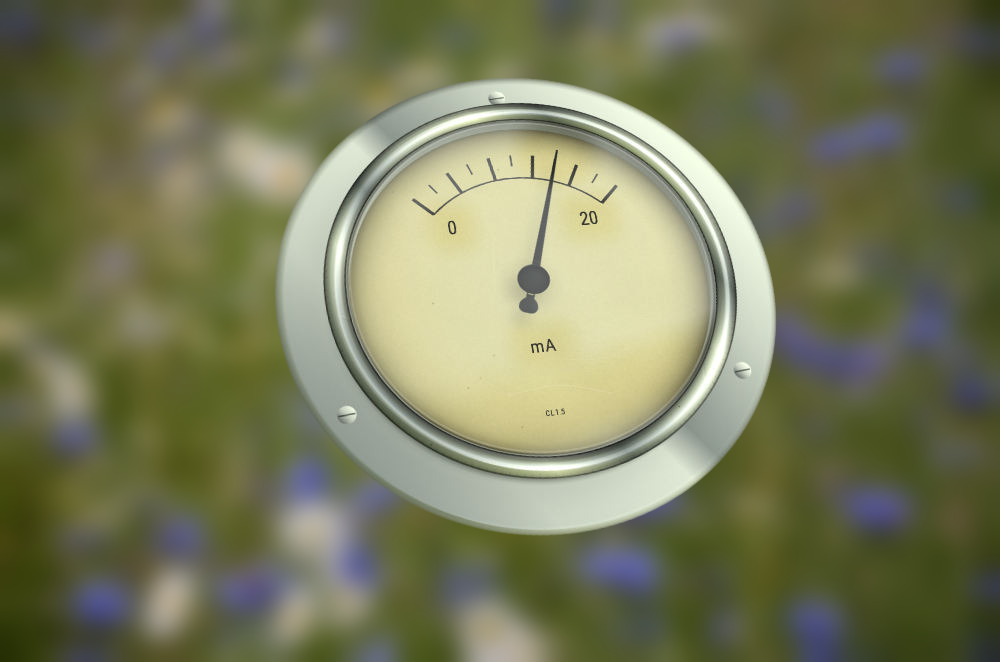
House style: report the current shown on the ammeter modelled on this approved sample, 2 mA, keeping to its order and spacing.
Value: 14 mA
